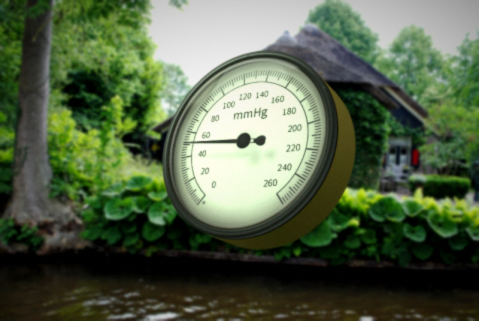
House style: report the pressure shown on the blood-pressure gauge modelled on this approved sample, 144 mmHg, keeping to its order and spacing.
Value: 50 mmHg
